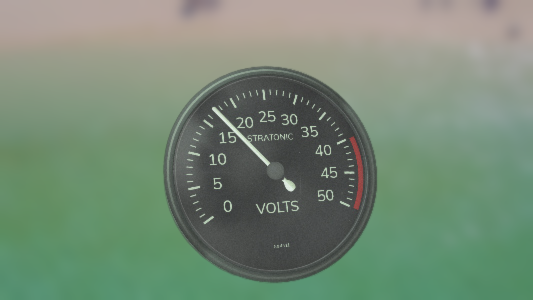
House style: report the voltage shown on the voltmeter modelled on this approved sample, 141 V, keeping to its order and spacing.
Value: 17 V
